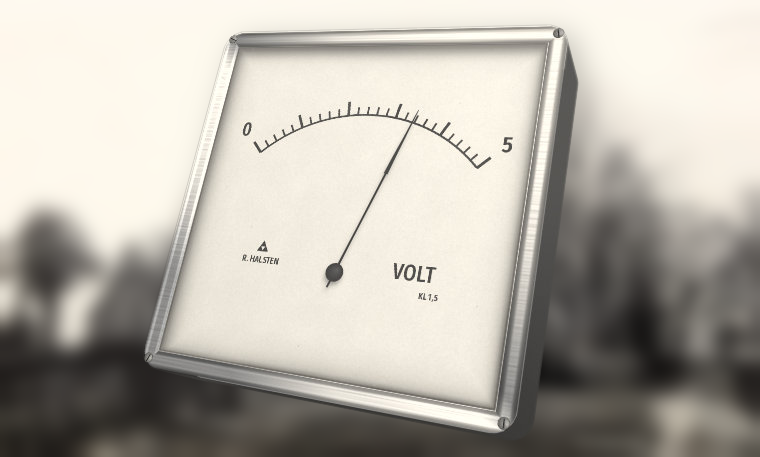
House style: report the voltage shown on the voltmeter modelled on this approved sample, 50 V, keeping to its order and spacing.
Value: 3.4 V
